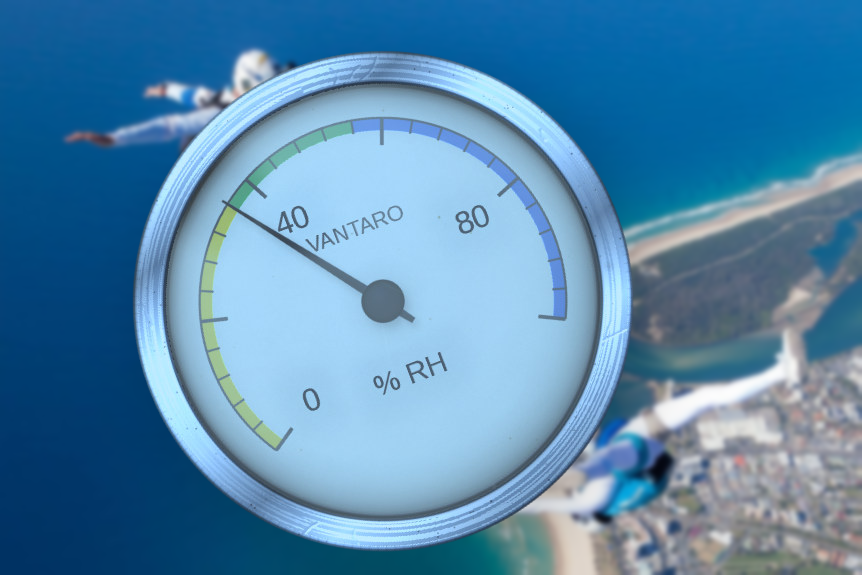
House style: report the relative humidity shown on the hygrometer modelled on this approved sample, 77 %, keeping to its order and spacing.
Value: 36 %
